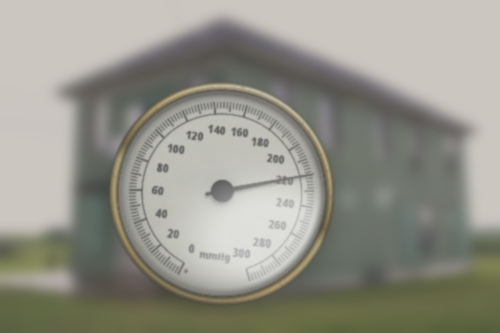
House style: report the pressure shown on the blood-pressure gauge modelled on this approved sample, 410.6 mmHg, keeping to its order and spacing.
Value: 220 mmHg
